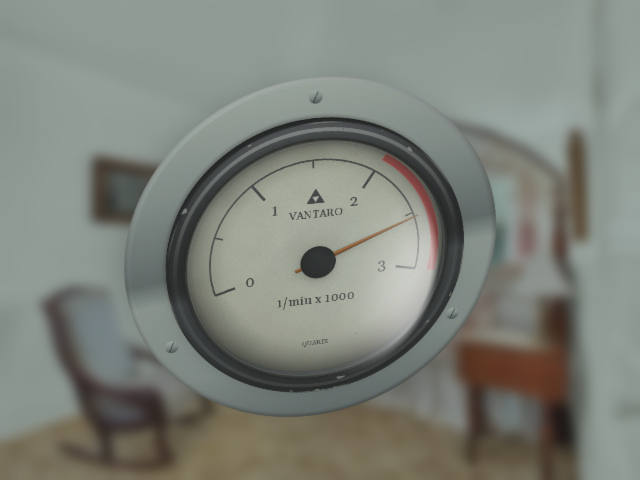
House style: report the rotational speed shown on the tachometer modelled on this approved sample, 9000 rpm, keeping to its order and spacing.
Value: 2500 rpm
